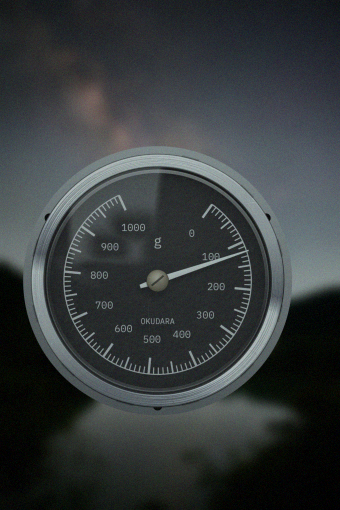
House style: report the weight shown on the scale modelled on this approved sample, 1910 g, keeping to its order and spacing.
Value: 120 g
